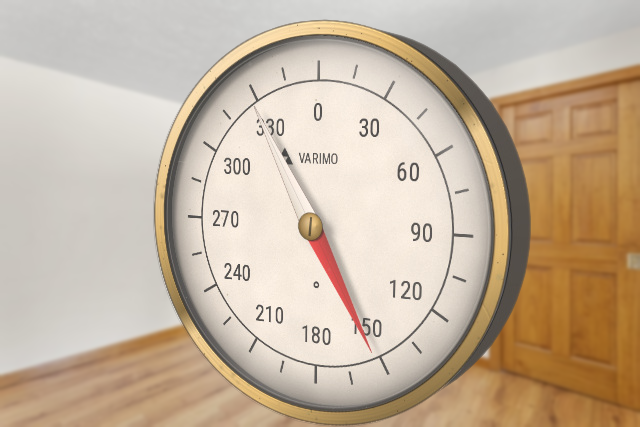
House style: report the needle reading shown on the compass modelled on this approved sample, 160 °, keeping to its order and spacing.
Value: 150 °
